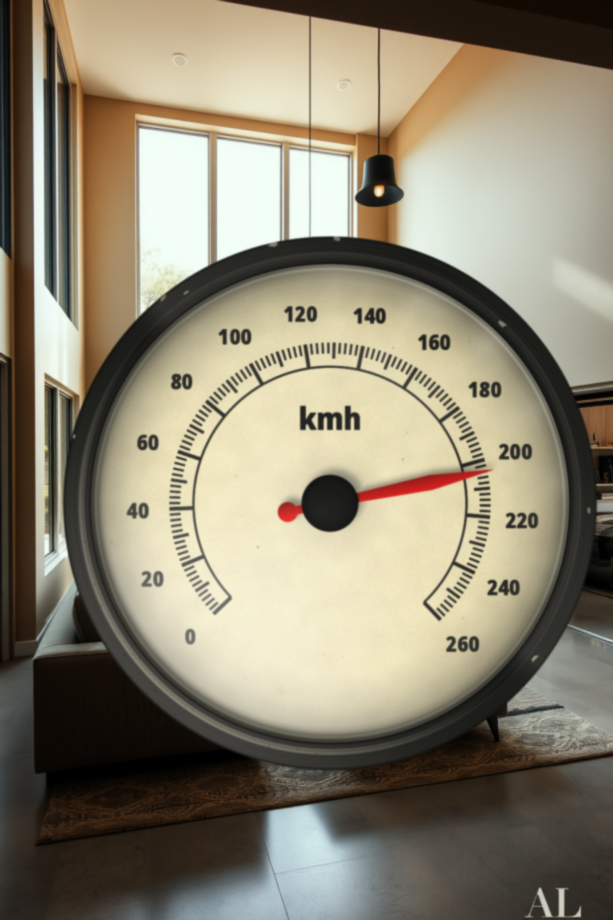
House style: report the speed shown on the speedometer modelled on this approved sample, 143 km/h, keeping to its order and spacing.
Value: 204 km/h
